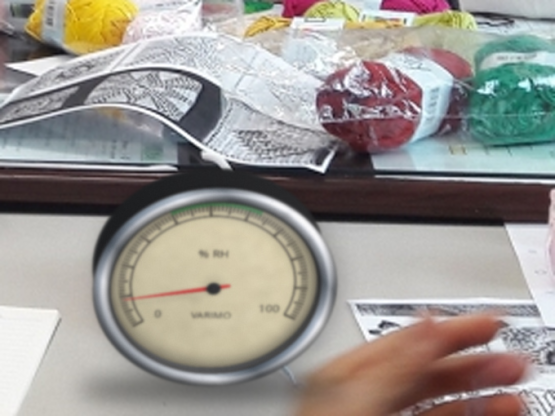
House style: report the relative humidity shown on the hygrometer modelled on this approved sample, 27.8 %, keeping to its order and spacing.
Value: 10 %
